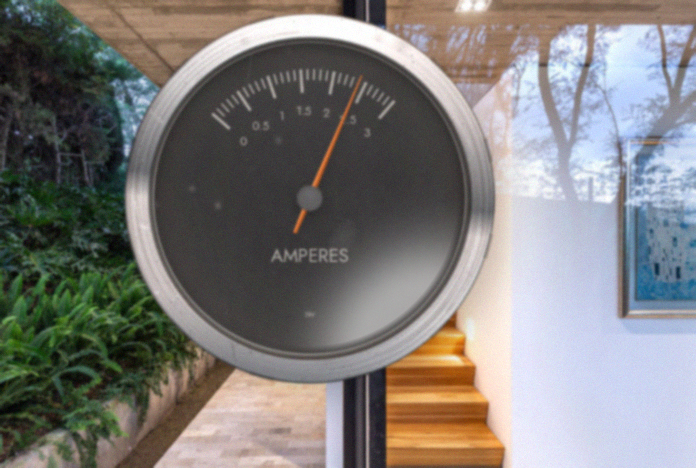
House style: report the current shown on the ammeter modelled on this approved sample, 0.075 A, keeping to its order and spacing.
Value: 2.4 A
